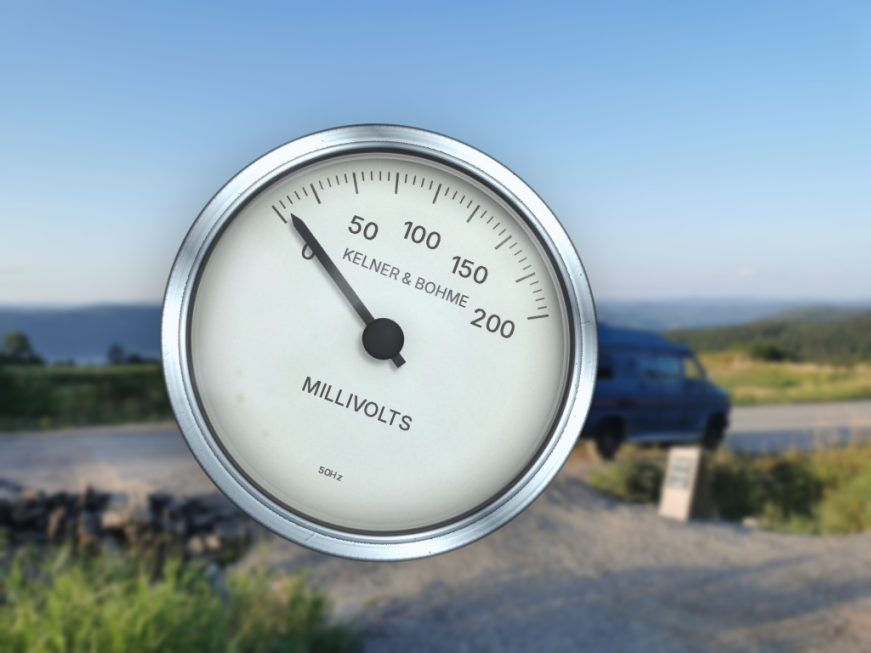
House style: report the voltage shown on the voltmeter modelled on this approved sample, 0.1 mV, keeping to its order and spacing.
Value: 5 mV
